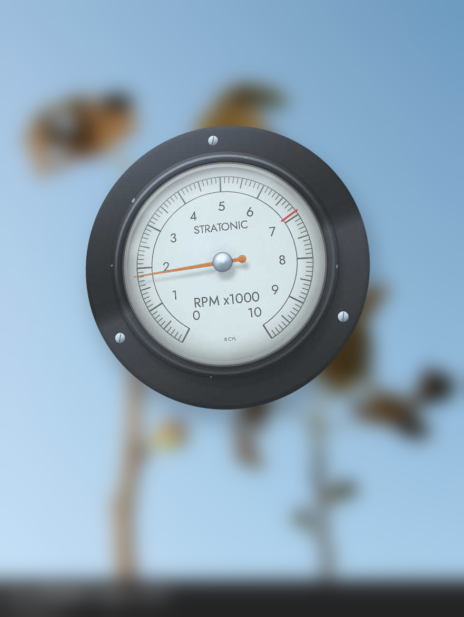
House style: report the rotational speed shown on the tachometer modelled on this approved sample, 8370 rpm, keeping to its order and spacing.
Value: 1800 rpm
